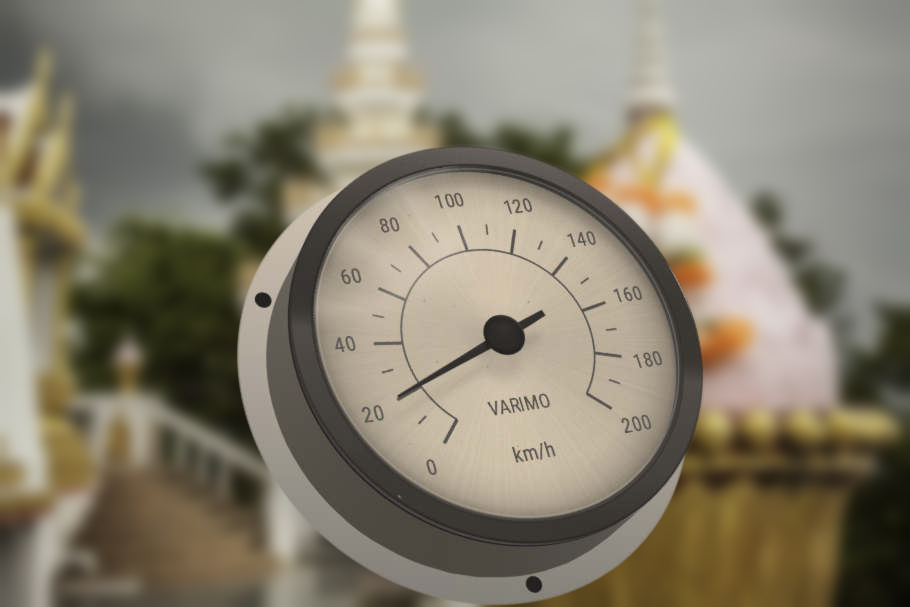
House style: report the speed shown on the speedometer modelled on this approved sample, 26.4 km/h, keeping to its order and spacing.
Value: 20 km/h
